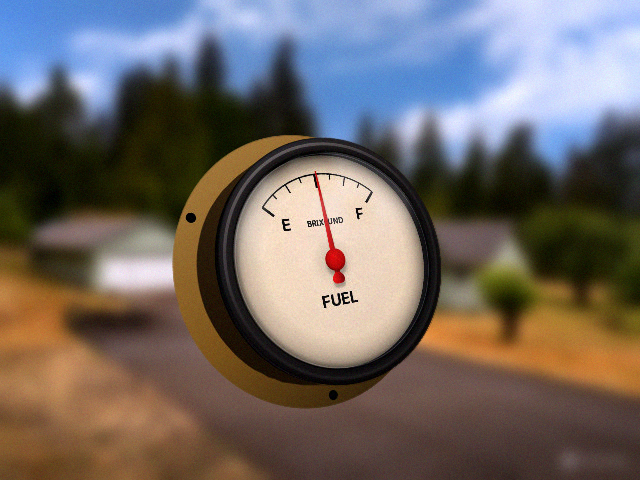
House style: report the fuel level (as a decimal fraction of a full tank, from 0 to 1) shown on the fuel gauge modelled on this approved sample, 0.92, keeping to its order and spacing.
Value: 0.5
